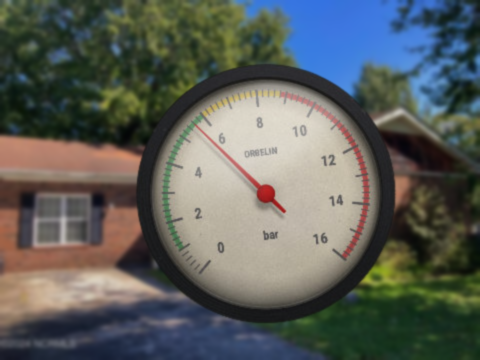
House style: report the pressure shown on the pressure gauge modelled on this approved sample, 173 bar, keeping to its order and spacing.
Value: 5.6 bar
